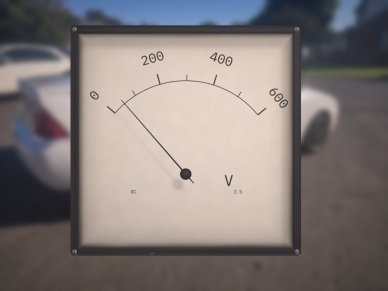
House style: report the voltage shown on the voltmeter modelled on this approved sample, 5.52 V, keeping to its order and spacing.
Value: 50 V
